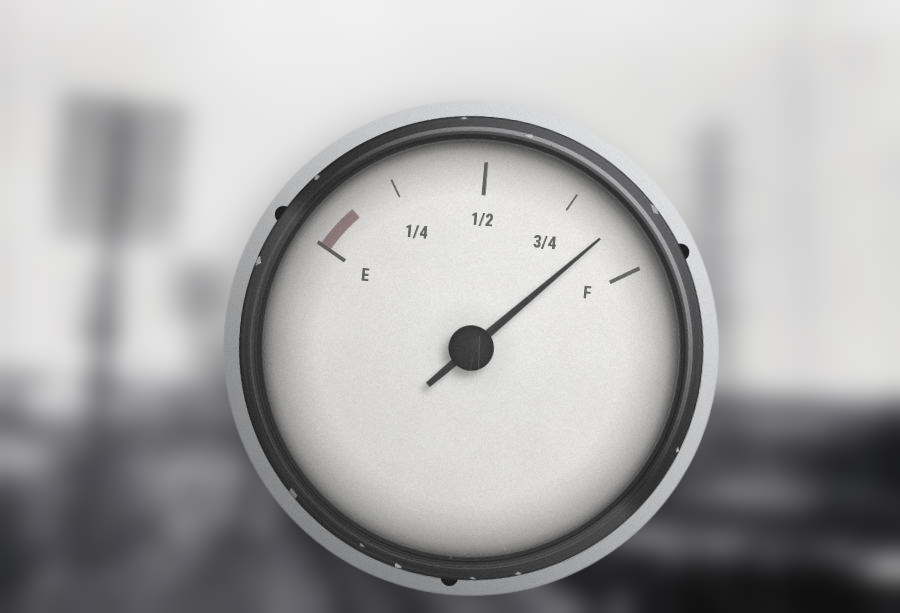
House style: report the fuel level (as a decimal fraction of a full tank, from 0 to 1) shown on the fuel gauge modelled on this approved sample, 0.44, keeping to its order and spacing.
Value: 0.875
